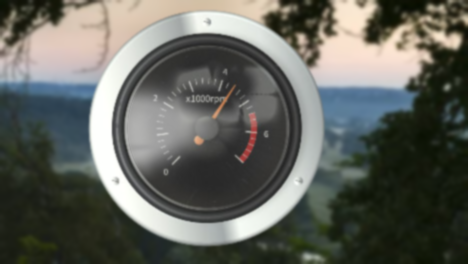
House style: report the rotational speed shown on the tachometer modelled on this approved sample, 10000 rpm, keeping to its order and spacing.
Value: 4400 rpm
